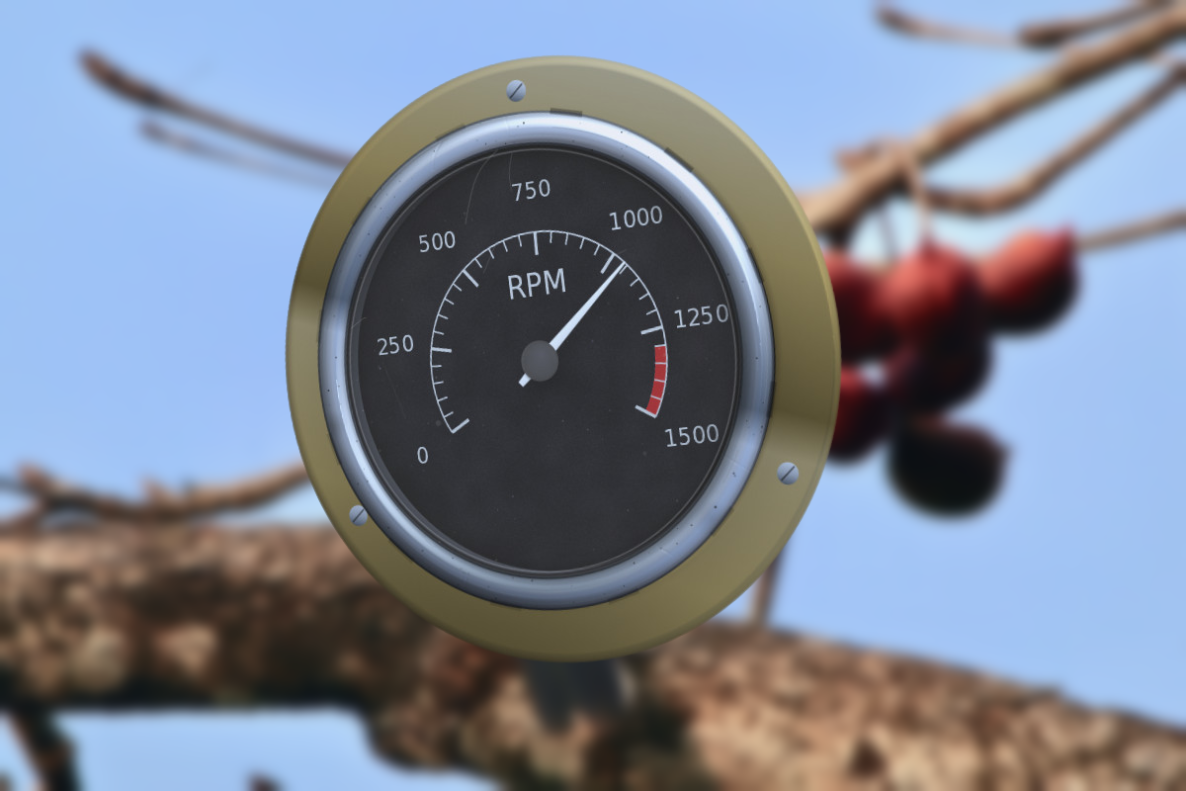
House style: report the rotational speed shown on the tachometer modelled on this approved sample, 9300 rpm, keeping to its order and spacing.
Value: 1050 rpm
